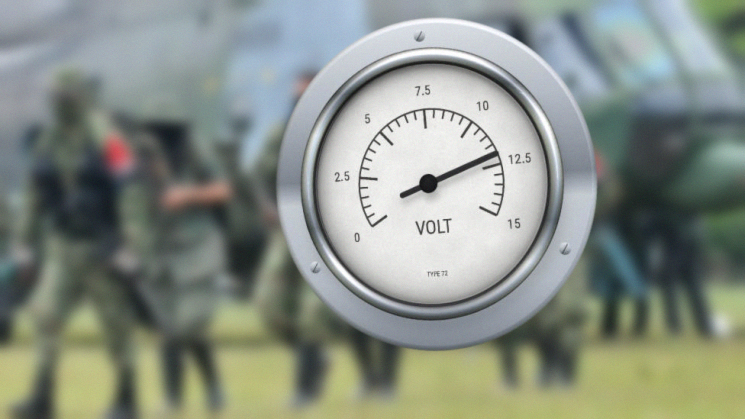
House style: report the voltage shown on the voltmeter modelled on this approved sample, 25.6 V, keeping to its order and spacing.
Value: 12 V
